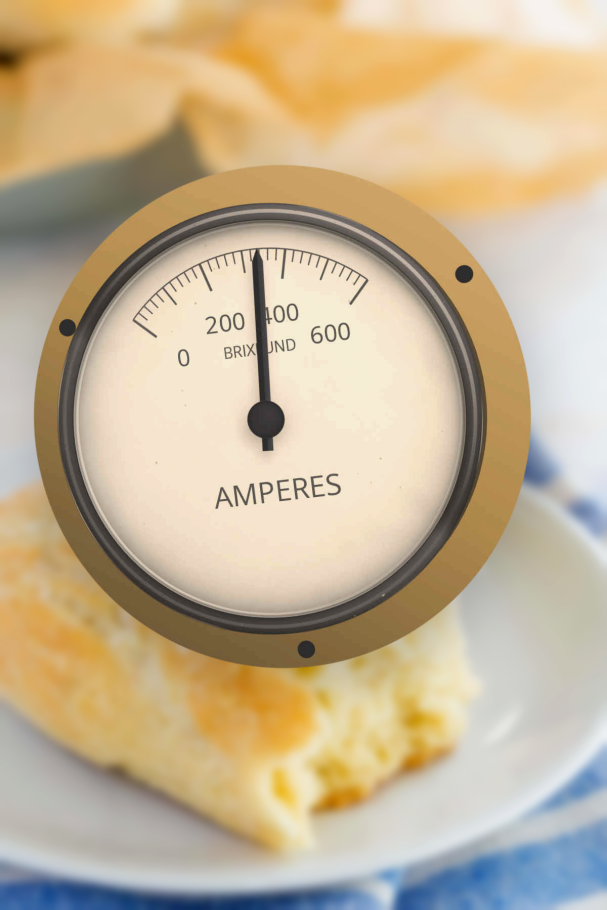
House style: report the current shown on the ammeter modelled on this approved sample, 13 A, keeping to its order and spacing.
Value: 340 A
